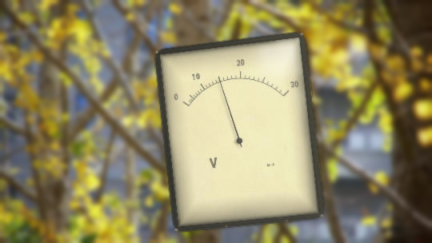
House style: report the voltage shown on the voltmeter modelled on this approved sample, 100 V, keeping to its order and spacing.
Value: 15 V
